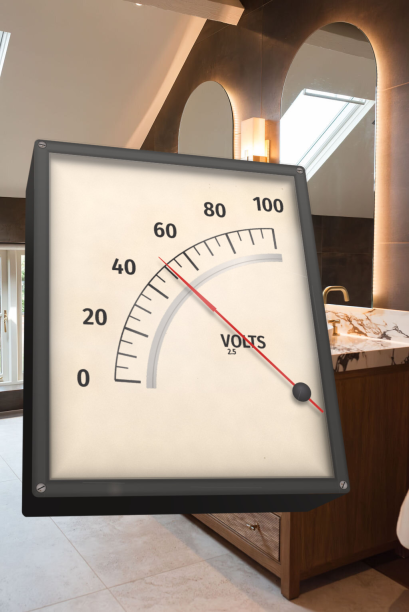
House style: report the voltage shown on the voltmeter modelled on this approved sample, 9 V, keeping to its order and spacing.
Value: 50 V
